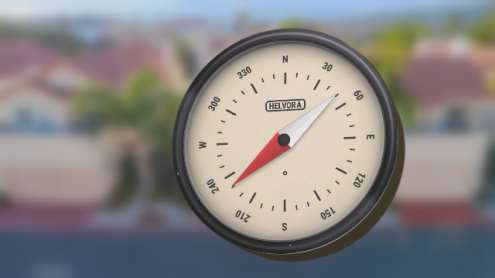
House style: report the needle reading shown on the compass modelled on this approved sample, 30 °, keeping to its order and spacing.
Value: 230 °
